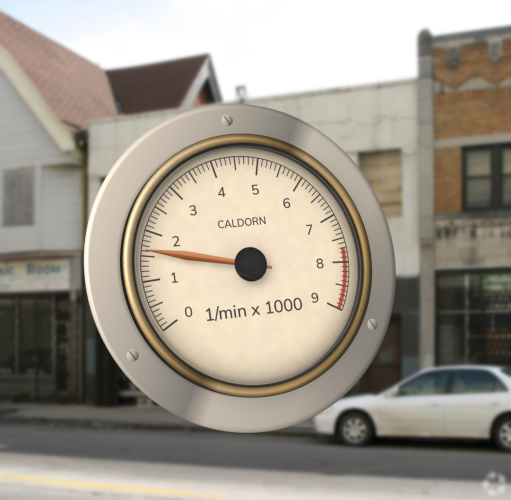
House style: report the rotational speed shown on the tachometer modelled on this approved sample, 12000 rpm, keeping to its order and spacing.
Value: 1600 rpm
